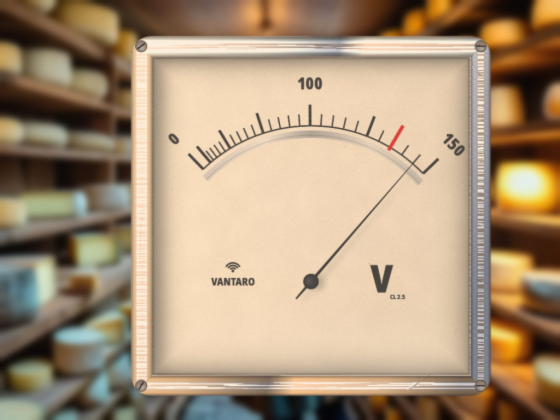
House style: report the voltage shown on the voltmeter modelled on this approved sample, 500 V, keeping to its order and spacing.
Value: 145 V
